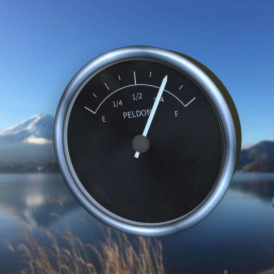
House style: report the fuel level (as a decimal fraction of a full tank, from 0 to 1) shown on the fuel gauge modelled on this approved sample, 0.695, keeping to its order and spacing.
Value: 0.75
